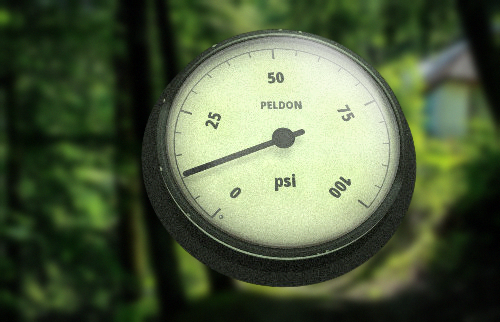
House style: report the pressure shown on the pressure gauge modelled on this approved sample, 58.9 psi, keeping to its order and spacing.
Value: 10 psi
